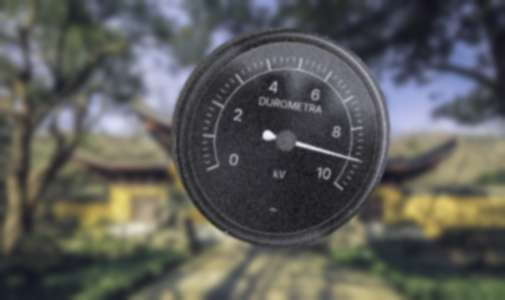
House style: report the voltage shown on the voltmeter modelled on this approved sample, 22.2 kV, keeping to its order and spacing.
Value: 9 kV
